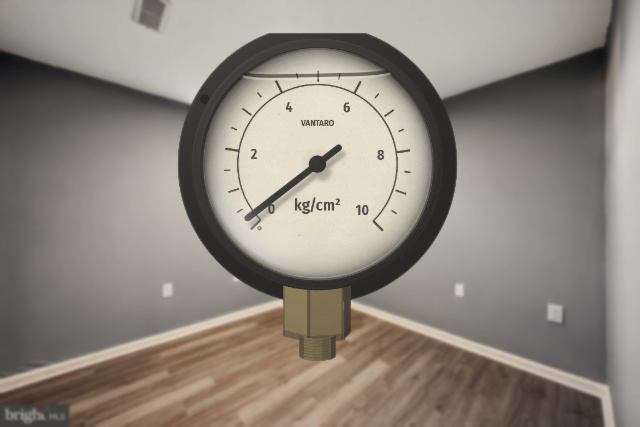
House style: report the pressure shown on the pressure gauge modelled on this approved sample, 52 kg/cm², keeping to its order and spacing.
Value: 0.25 kg/cm²
